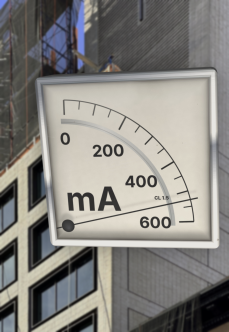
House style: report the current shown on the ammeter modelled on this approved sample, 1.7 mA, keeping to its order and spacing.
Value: 525 mA
